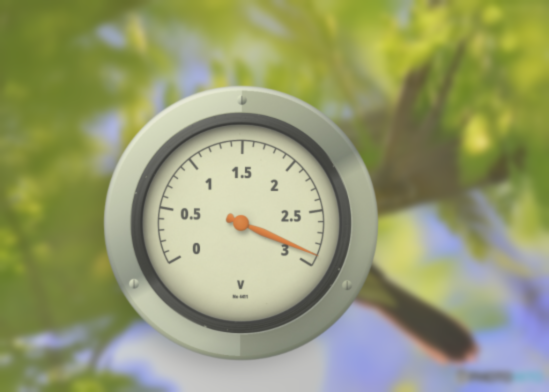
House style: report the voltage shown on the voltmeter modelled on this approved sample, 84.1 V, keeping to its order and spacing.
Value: 2.9 V
